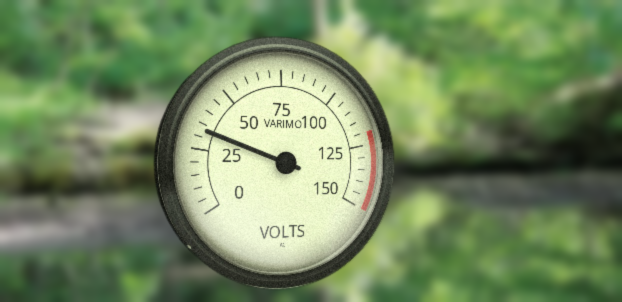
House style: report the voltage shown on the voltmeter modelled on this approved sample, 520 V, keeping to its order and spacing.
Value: 32.5 V
